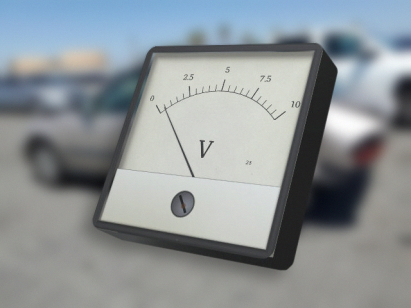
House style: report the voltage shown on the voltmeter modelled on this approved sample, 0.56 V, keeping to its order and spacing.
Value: 0.5 V
